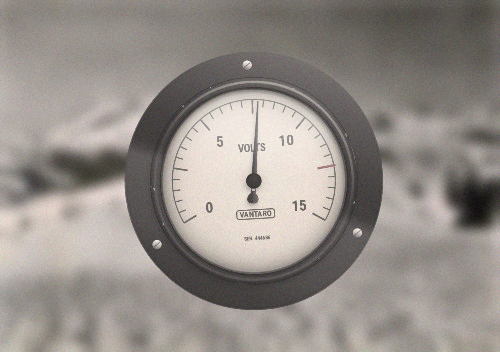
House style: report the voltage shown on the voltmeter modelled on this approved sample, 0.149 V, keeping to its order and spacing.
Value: 7.75 V
